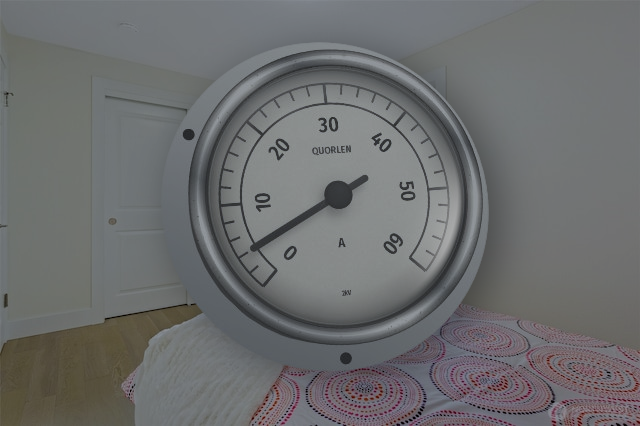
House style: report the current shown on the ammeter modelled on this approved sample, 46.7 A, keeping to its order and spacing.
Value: 4 A
